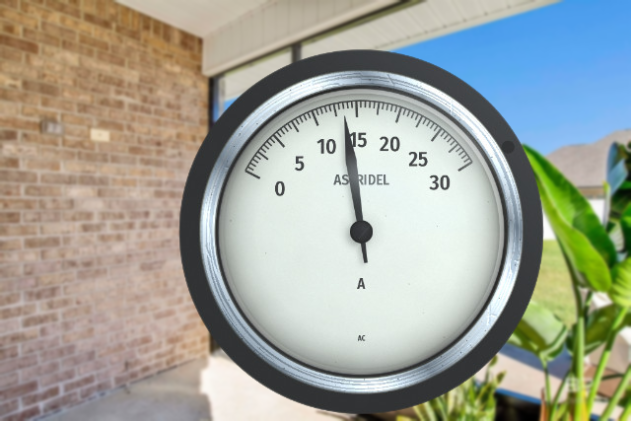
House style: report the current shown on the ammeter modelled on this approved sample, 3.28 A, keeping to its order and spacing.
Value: 13.5 A
